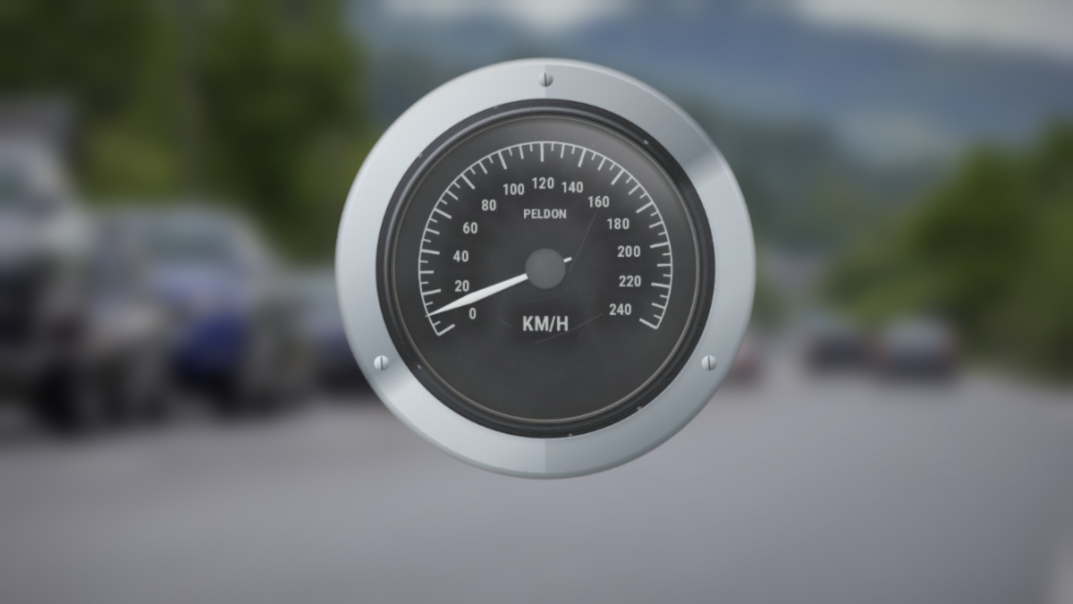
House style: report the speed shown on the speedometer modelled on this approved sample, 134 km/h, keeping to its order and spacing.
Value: 10 km/h
